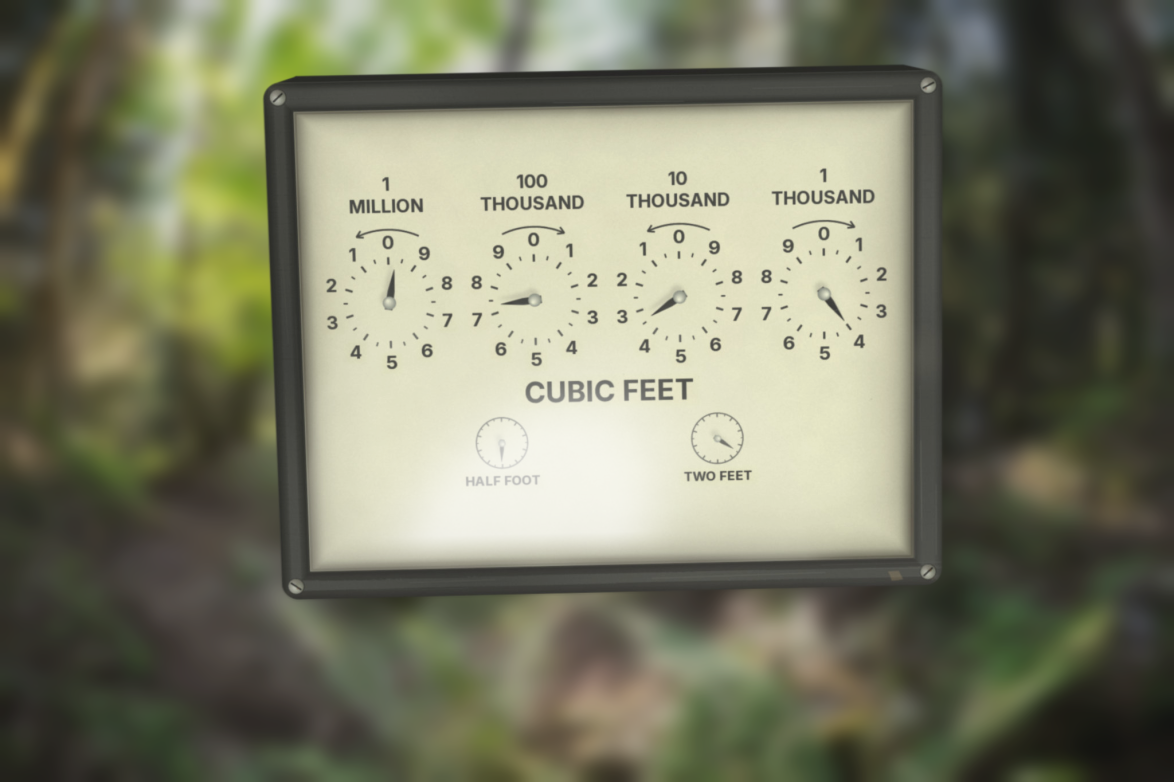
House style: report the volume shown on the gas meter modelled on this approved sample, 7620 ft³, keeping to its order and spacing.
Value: 973400 ft³
